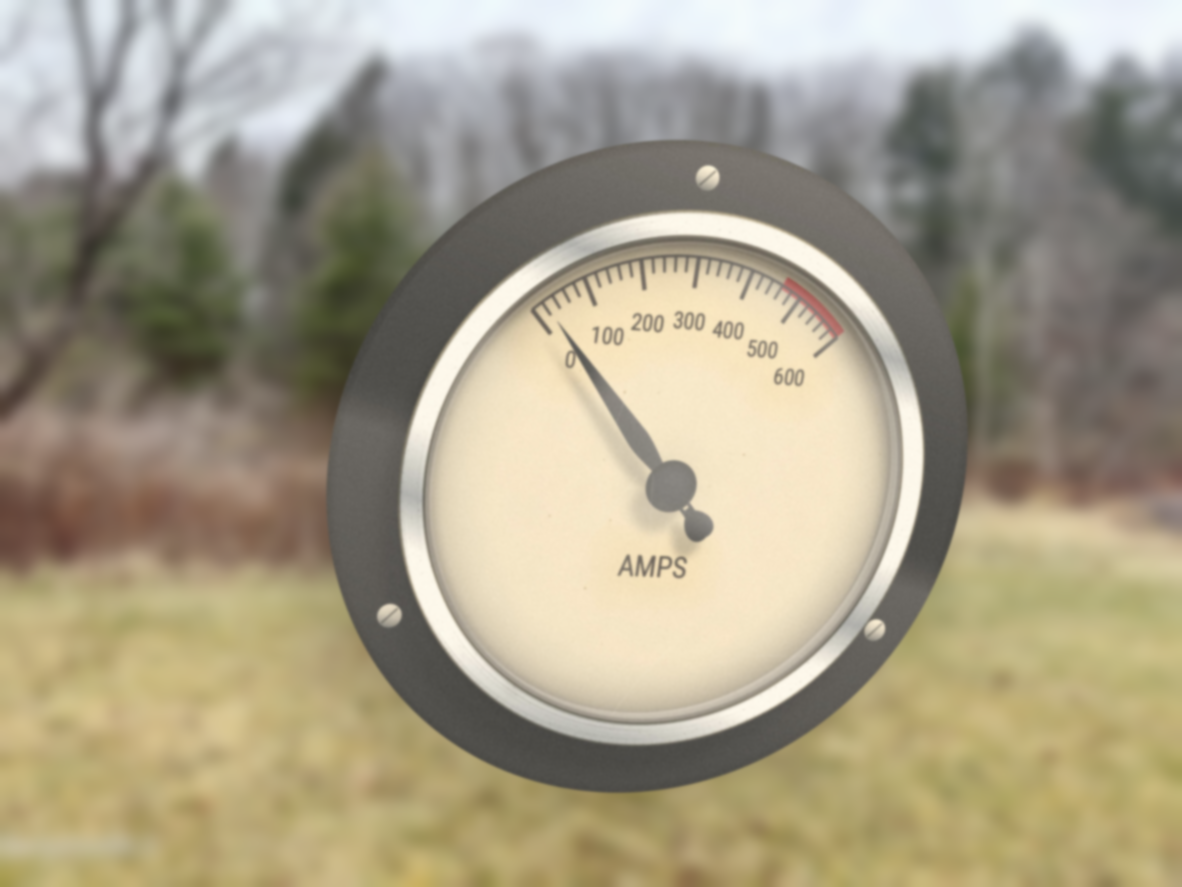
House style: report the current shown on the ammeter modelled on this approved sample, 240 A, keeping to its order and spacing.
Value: 20 A
